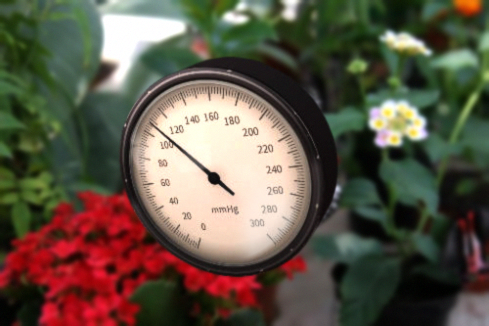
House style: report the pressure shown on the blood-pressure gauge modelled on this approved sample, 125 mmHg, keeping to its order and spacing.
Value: 110 mmHg
